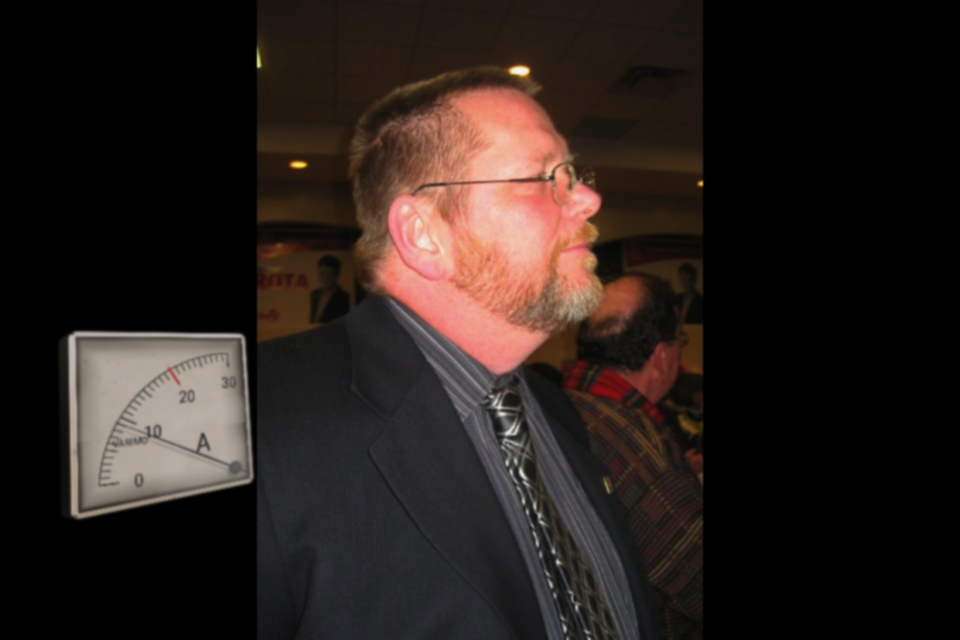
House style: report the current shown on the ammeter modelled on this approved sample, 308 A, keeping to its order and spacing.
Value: 9 A
